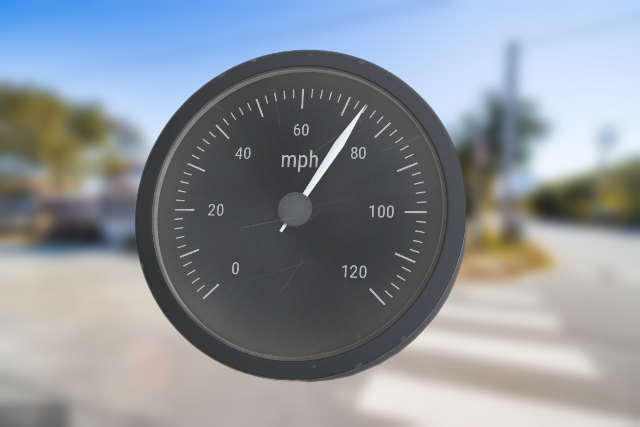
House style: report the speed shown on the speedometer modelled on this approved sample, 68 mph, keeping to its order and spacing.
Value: 74 mph
